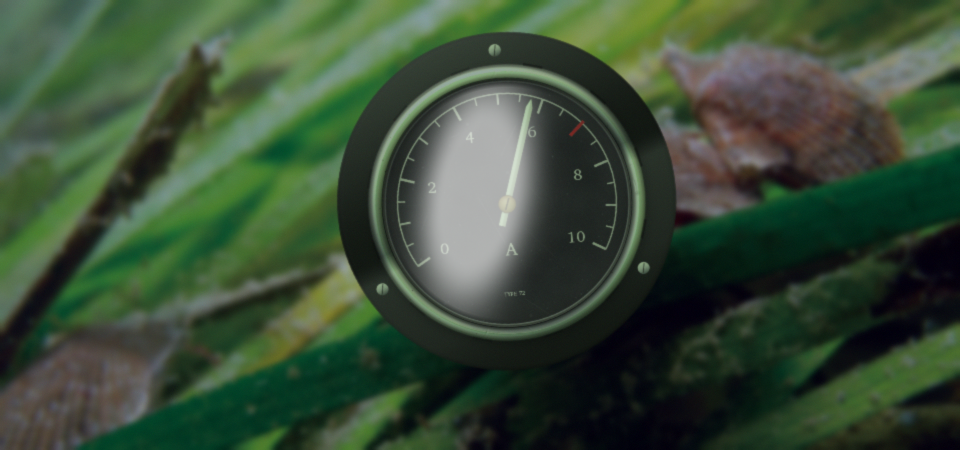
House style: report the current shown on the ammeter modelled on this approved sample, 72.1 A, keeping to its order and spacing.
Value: 5.75 A
